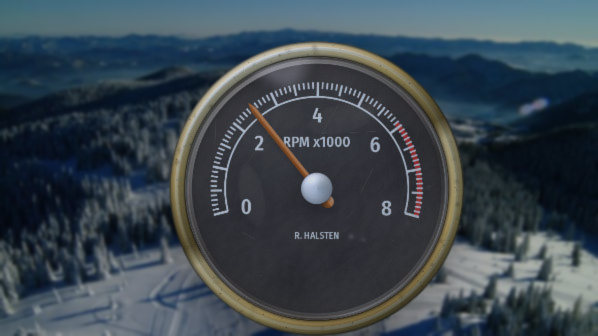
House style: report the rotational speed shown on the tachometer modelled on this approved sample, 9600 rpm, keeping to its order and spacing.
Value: 2500 rpm
